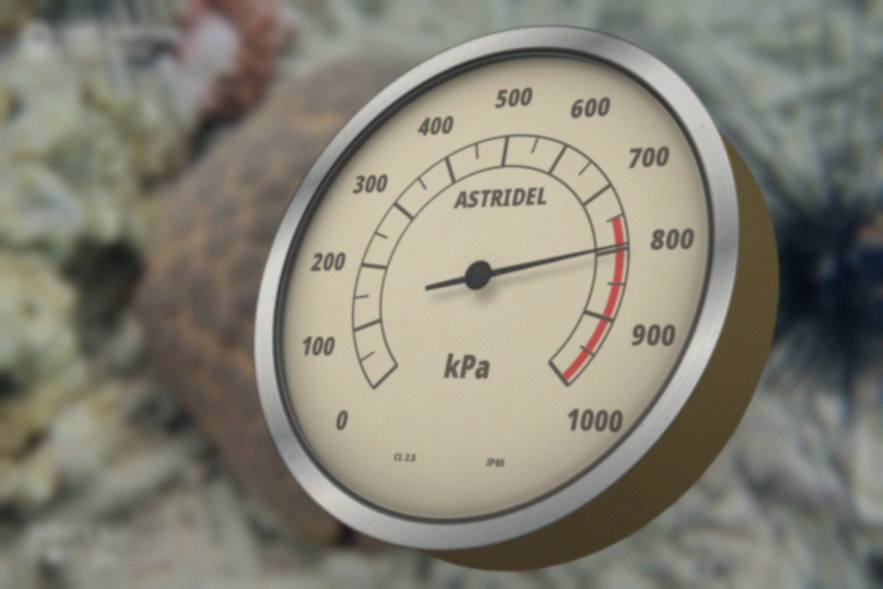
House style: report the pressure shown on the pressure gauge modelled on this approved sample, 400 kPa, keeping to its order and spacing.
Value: 800 kPa
